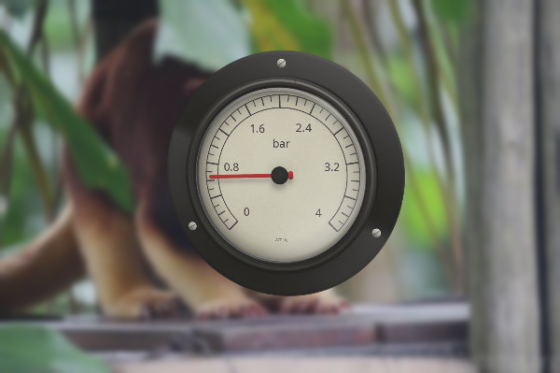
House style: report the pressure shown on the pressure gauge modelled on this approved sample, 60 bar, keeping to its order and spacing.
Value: 0.65 bar
